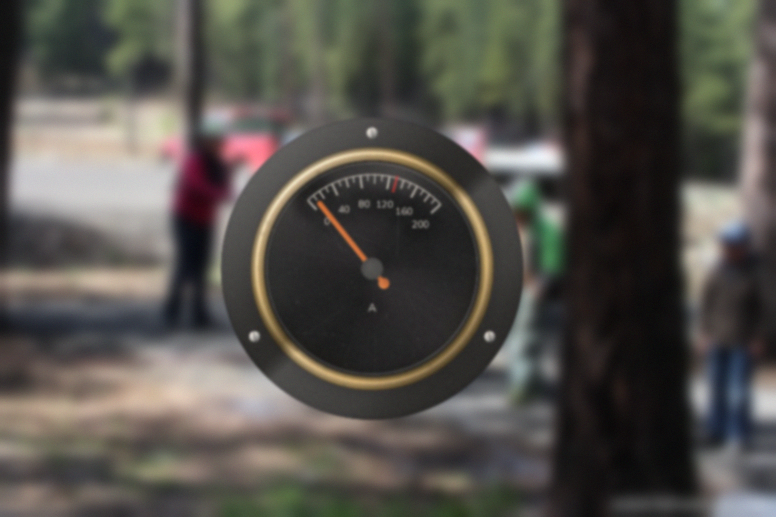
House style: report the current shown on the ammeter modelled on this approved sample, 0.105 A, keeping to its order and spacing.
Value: 10 A
